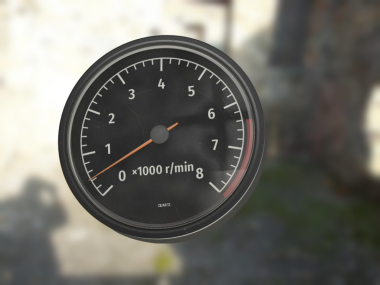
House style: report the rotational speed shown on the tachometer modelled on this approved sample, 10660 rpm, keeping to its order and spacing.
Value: 400 rpm
